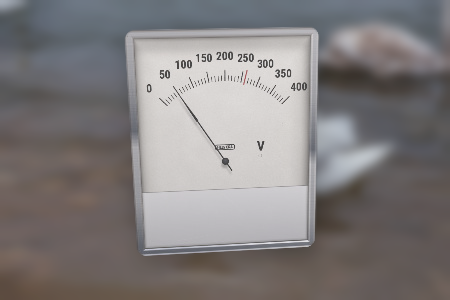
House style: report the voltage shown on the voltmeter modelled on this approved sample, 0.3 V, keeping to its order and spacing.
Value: 50 V
